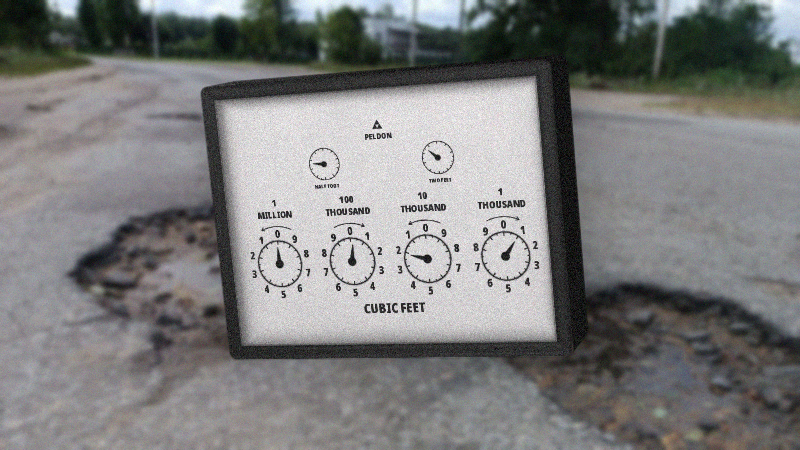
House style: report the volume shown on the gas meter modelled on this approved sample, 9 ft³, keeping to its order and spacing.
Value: 2100 ft³
